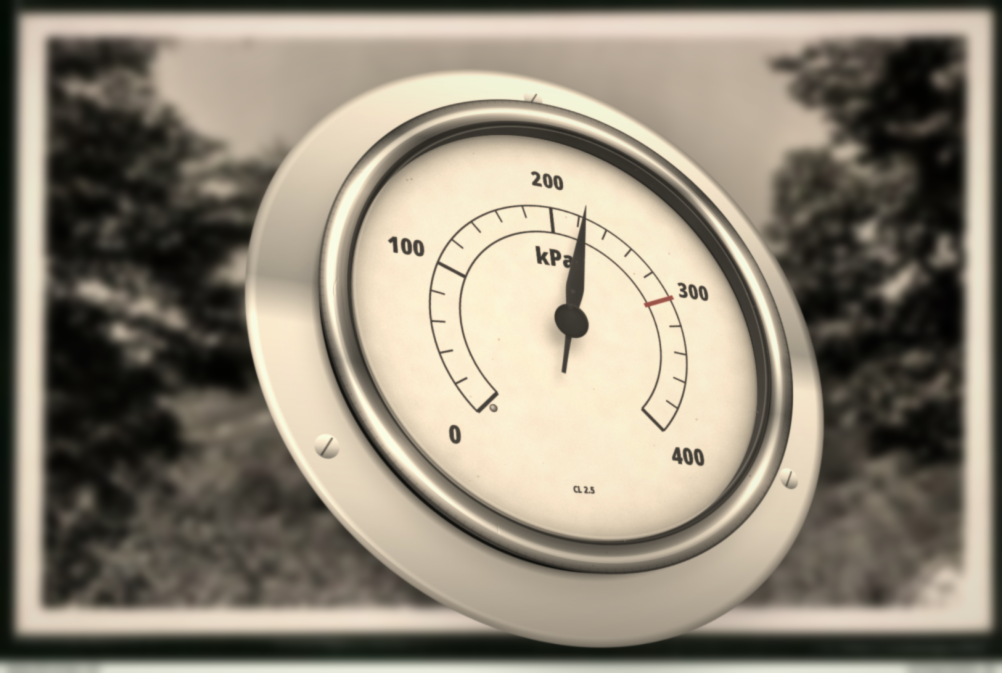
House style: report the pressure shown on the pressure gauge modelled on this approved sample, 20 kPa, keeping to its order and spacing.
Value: 220 kPa
